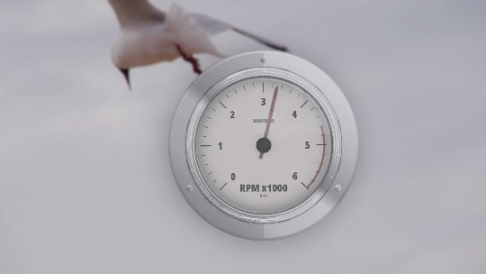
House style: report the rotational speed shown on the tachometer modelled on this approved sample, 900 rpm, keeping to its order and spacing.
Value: 3300 rpm
